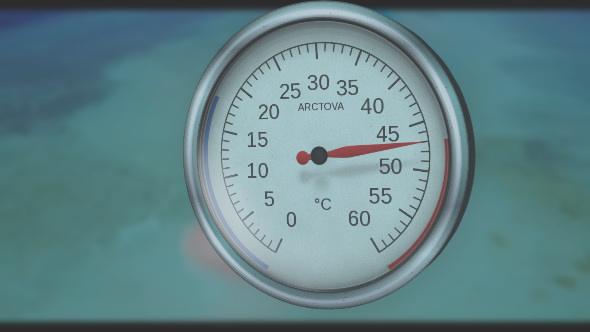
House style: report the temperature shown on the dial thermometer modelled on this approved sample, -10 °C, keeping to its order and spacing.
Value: 47 °C
